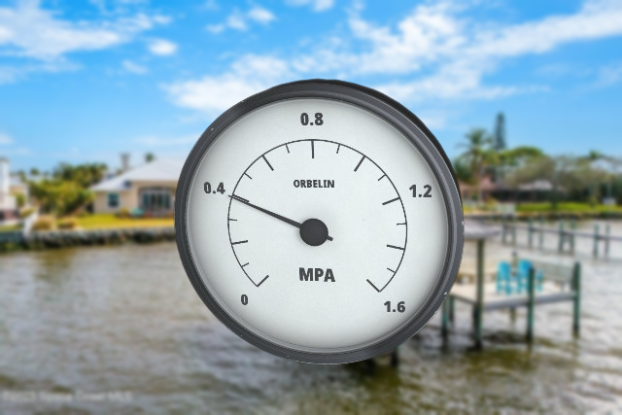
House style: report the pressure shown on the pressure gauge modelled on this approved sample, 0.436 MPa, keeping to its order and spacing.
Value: 0.4 MPa
